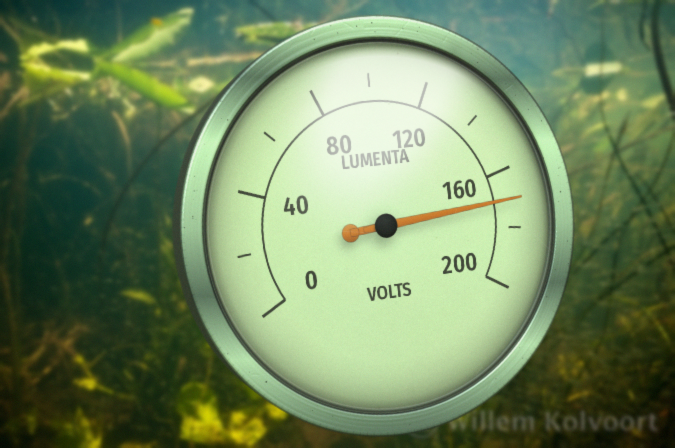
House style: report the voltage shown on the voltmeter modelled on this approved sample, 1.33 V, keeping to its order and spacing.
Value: 170 V
